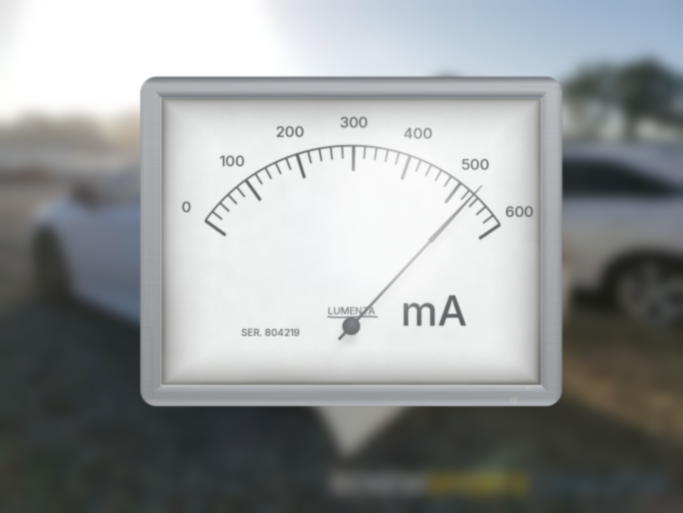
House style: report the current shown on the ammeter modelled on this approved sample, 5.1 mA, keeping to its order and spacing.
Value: 530 mA
